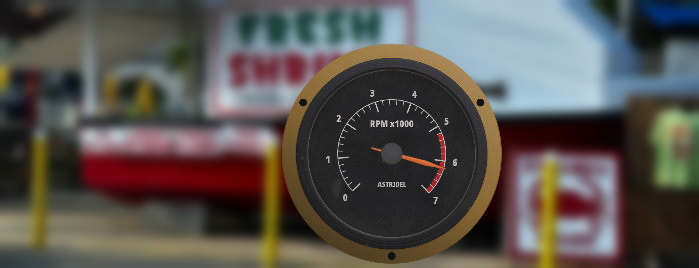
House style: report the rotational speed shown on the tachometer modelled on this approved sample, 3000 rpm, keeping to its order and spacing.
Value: 6200 rpm
